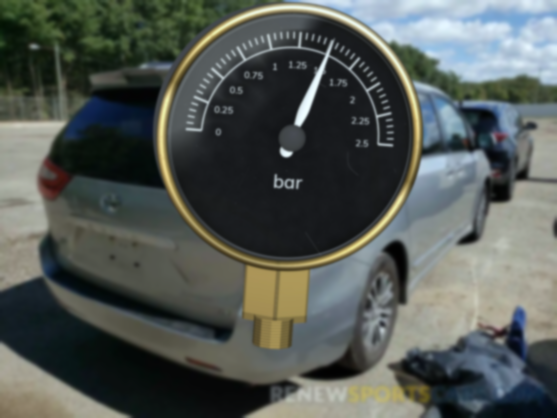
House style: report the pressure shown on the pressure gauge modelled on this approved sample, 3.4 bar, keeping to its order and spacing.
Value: 1.5 bar
